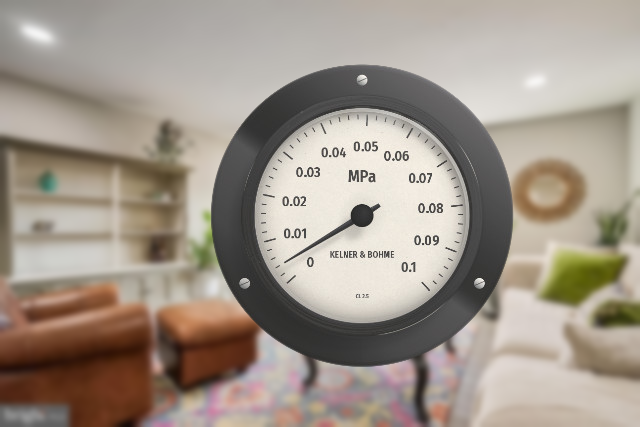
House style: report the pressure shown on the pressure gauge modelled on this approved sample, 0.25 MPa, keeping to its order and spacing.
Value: 0.004 MPa
